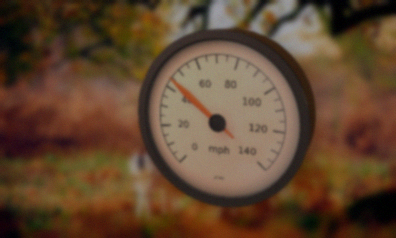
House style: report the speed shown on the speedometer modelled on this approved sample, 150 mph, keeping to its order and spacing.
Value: 45 mph
